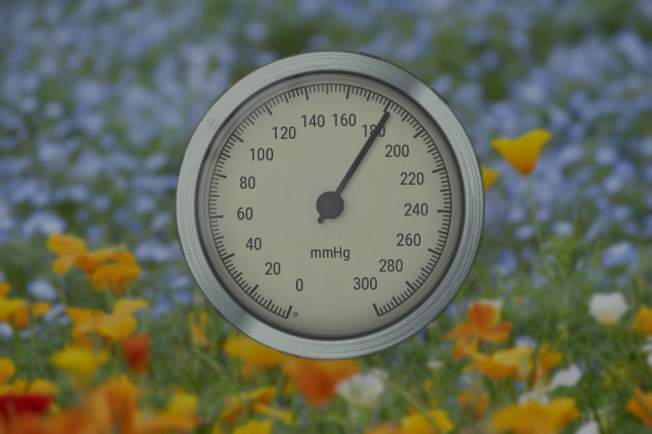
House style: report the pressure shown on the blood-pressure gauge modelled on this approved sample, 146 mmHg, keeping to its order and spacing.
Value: 182 mmHg
